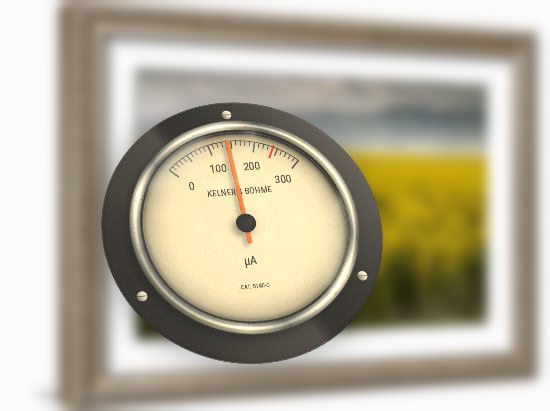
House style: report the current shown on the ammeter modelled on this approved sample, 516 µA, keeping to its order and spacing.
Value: 140 µA
